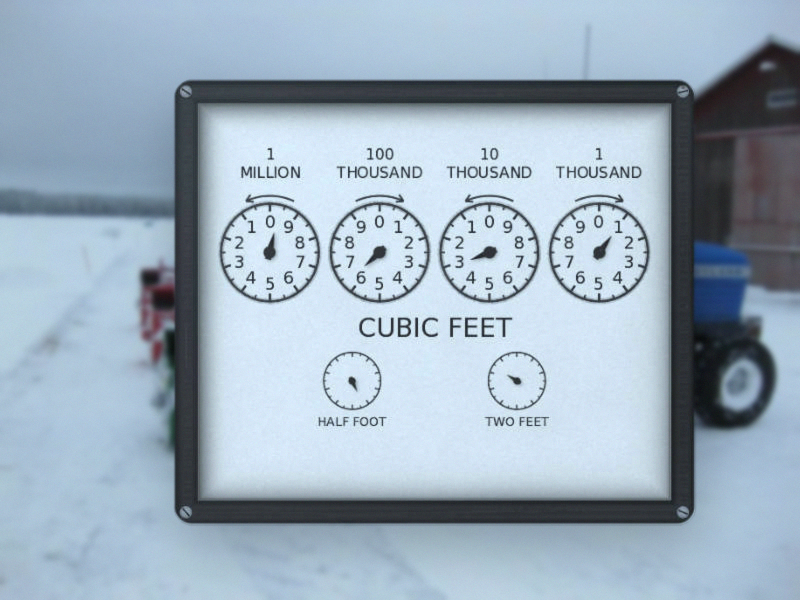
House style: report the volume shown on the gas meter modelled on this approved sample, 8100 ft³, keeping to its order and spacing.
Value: 963100 ft³
